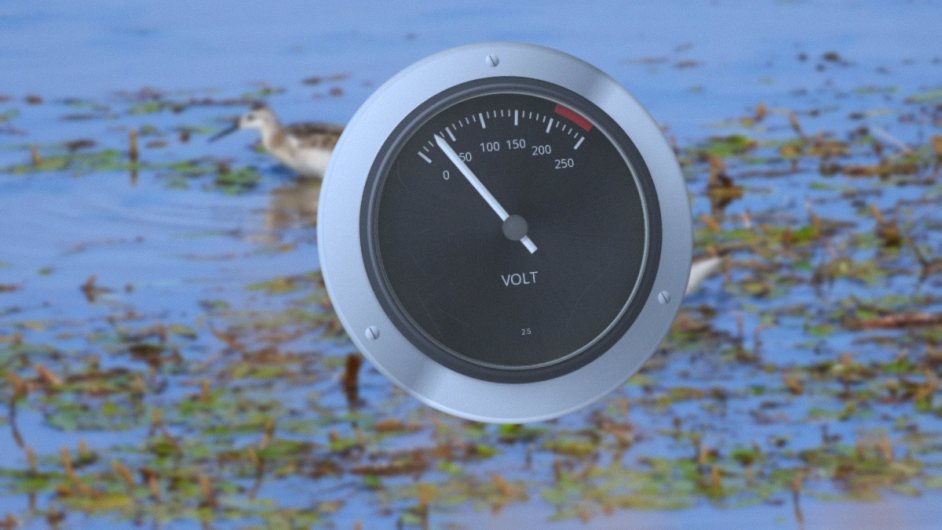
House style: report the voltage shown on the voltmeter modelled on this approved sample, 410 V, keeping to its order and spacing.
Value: 30 V
